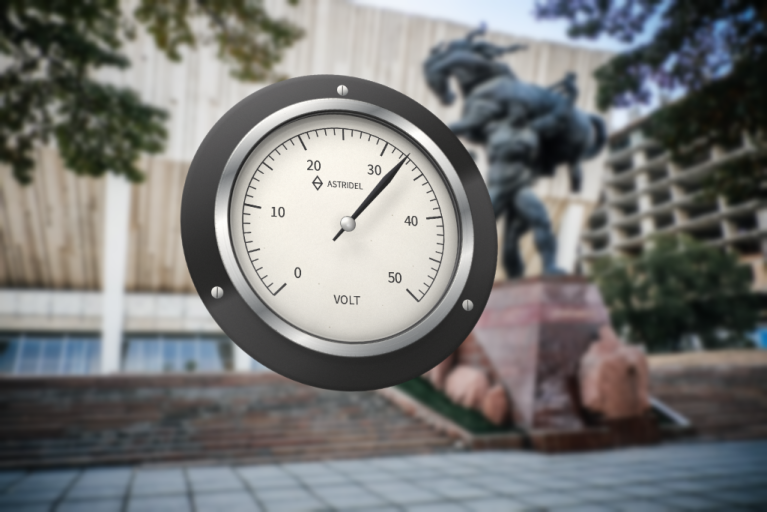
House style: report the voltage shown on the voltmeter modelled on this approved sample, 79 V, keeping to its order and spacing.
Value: 32.5 V
